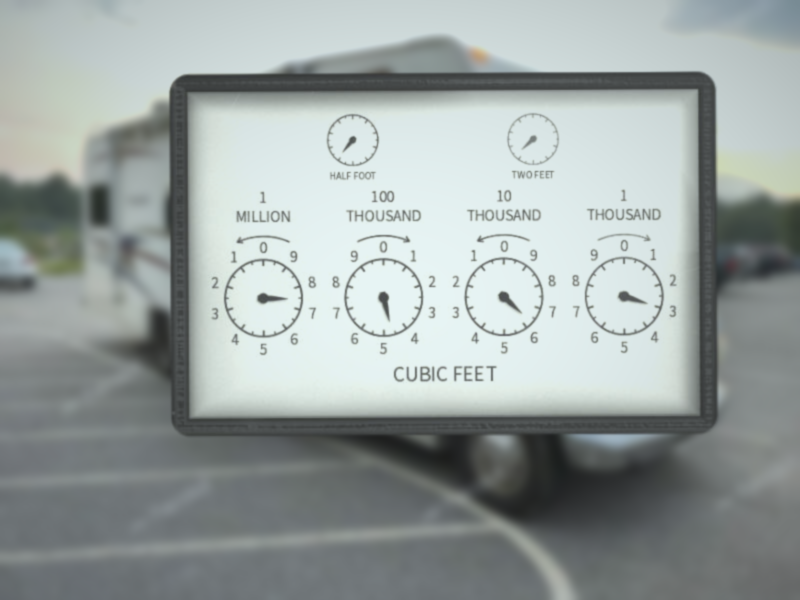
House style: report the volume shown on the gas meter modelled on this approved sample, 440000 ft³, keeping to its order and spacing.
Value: 746300 ft³
